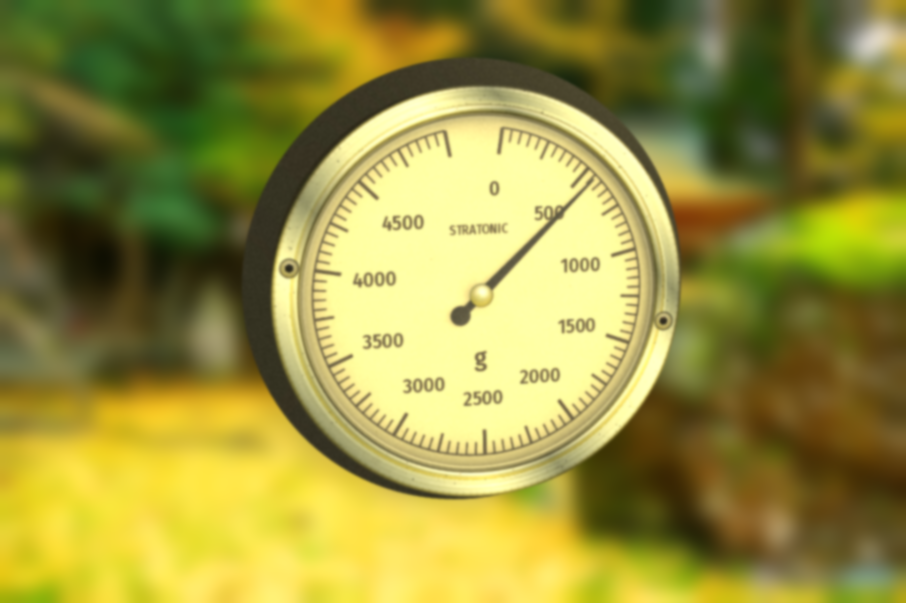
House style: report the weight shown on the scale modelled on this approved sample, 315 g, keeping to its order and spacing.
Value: 550 g
